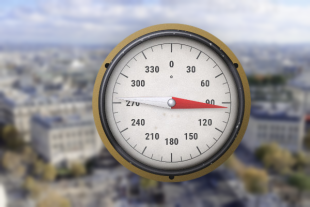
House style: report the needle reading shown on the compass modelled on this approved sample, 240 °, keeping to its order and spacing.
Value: 95 °
